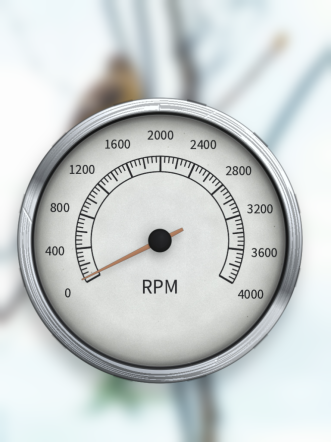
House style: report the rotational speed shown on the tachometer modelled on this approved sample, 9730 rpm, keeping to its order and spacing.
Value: 50 rpm
